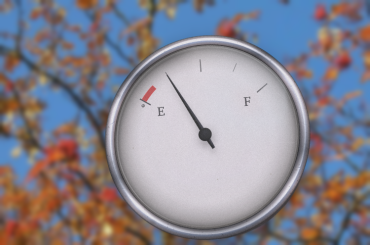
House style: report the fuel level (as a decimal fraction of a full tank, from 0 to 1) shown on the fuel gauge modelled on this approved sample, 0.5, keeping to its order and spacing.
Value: 0.25
